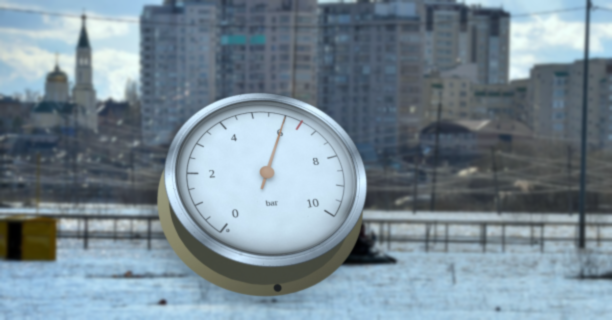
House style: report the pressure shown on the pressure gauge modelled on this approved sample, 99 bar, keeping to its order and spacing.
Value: 6 bar
